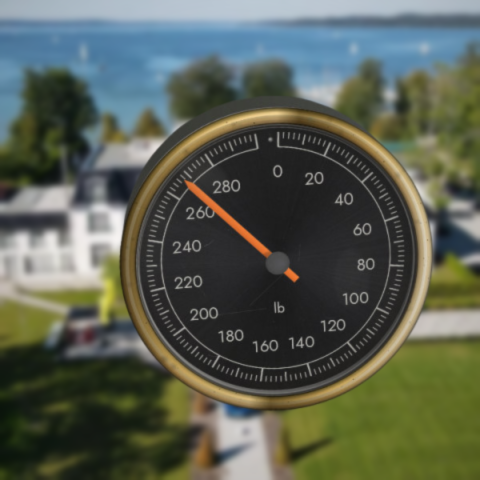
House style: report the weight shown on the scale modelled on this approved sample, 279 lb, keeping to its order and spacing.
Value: 268 lb
